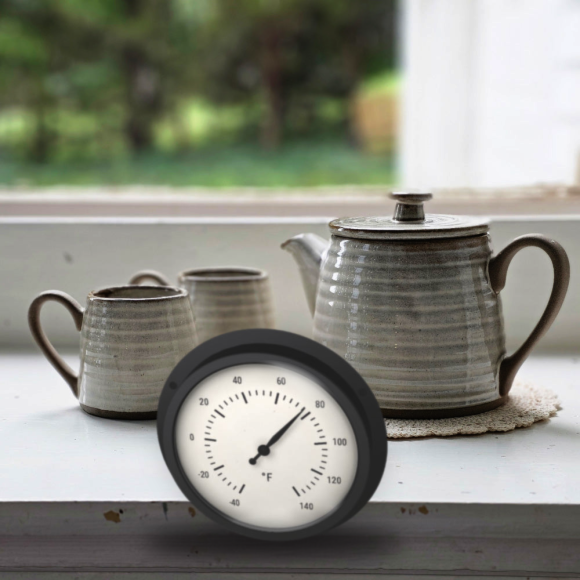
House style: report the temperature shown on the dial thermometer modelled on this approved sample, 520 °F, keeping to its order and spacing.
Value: 76 °F
